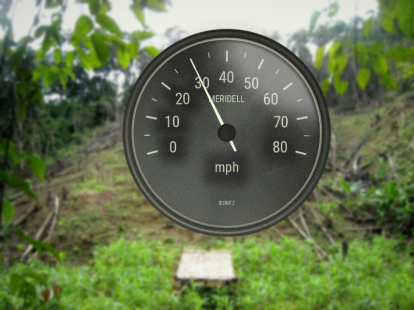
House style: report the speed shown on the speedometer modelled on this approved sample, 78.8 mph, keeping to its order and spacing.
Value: 30 mph
